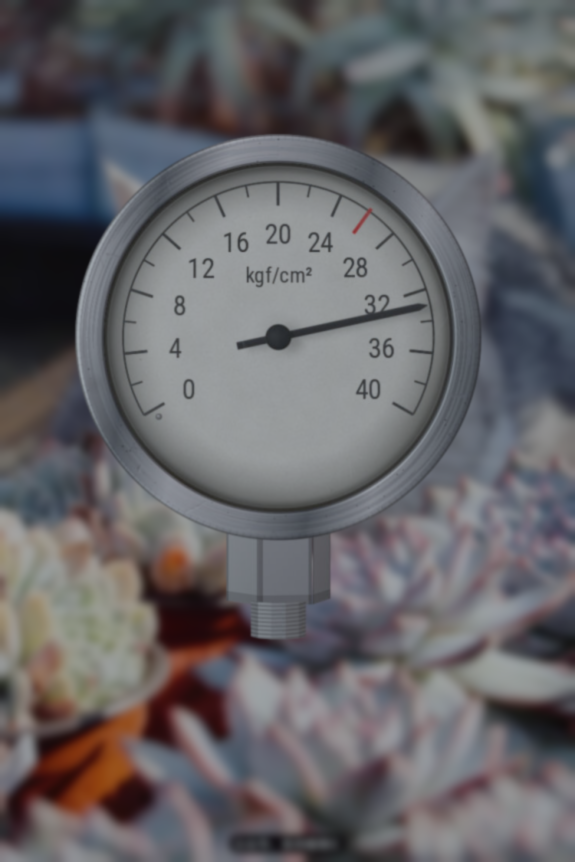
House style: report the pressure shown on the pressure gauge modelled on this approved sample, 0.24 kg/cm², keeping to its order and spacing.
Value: 33 kg/cm²
